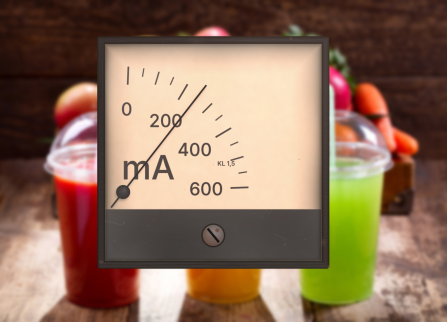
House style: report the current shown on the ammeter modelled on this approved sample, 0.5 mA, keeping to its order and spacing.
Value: 250 mA
